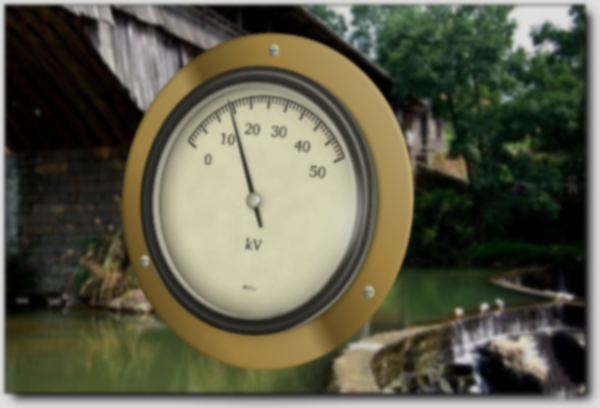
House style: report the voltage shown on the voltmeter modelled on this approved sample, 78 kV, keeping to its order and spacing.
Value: 15 kV
